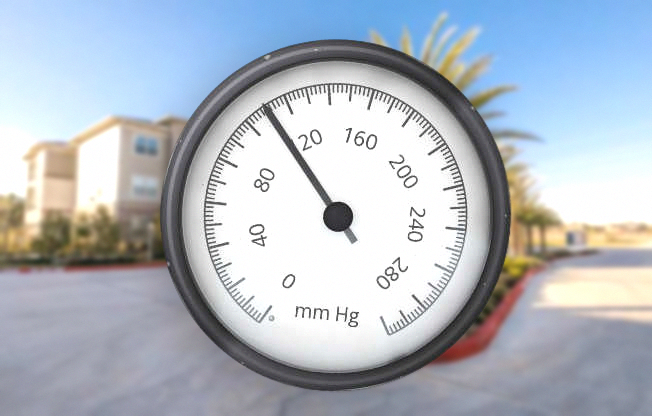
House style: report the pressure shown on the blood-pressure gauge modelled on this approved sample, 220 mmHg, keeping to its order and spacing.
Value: 110 mmHg
